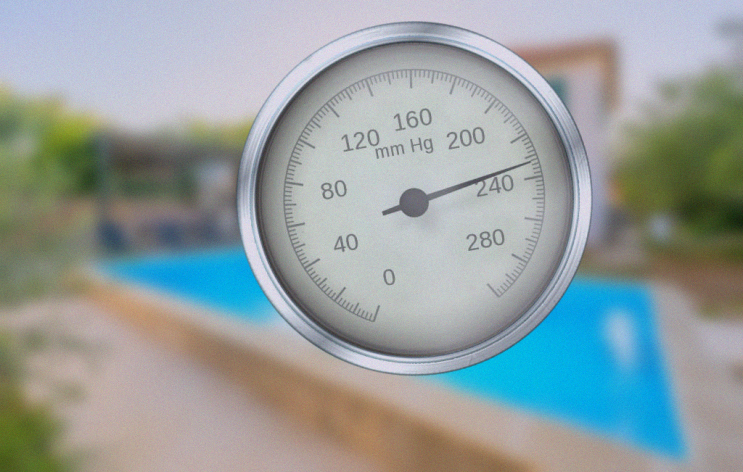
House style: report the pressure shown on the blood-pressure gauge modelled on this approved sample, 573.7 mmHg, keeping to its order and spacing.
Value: 232 mmHg
